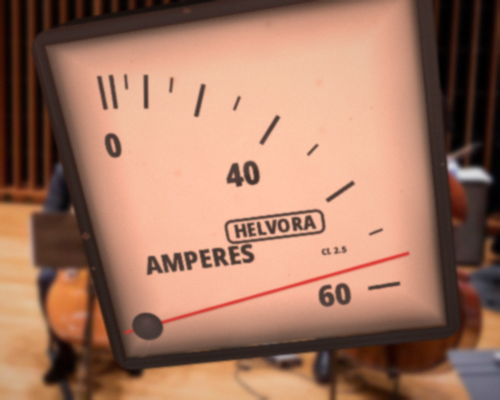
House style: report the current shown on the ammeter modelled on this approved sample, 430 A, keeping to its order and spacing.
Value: 57.5 A
